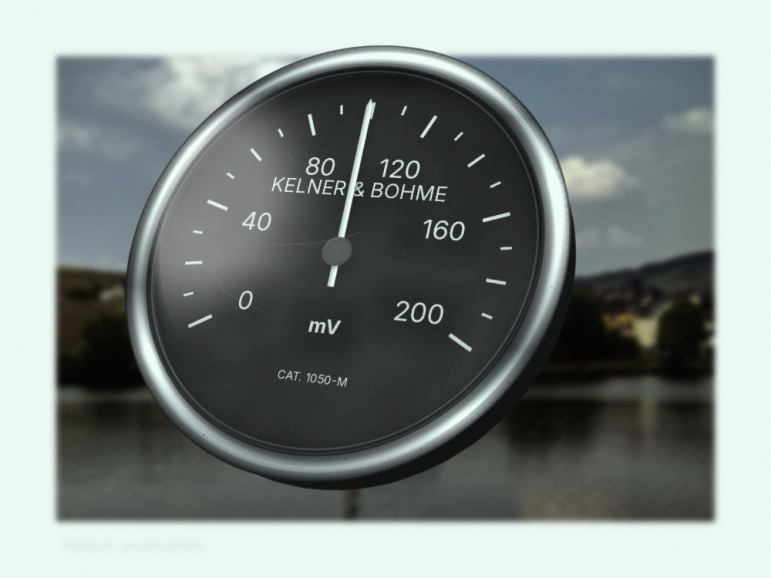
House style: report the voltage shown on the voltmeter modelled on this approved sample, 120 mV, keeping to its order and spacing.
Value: 100 mV
